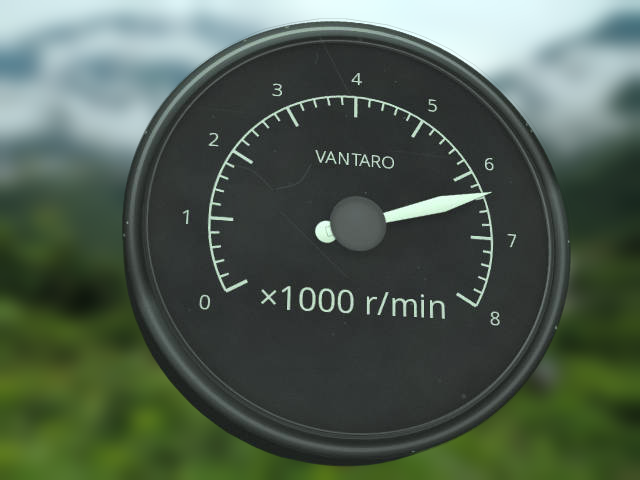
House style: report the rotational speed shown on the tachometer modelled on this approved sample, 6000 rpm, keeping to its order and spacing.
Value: 6400 rpm
